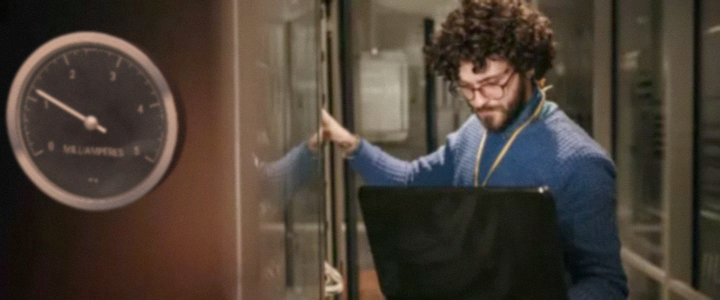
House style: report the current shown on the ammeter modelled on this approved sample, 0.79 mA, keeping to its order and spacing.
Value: 1.2 mA
